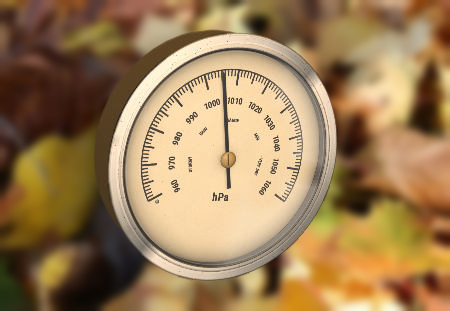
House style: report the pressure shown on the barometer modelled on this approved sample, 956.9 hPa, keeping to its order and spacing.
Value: 1005 hPa
